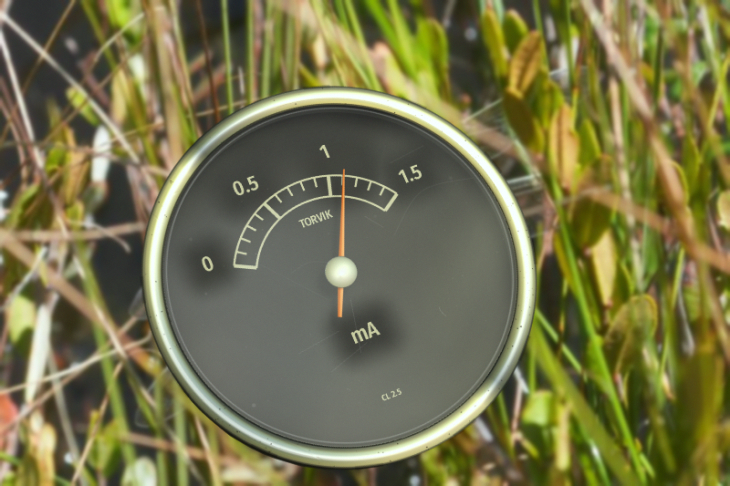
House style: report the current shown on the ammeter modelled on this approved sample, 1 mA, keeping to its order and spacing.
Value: 1.1 mA
